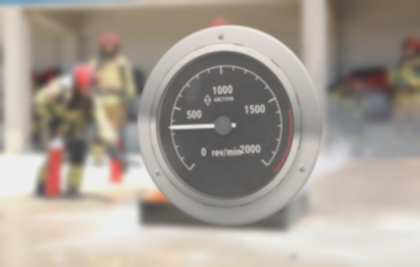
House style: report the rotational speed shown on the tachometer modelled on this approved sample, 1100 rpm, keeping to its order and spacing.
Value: 350 rpm
